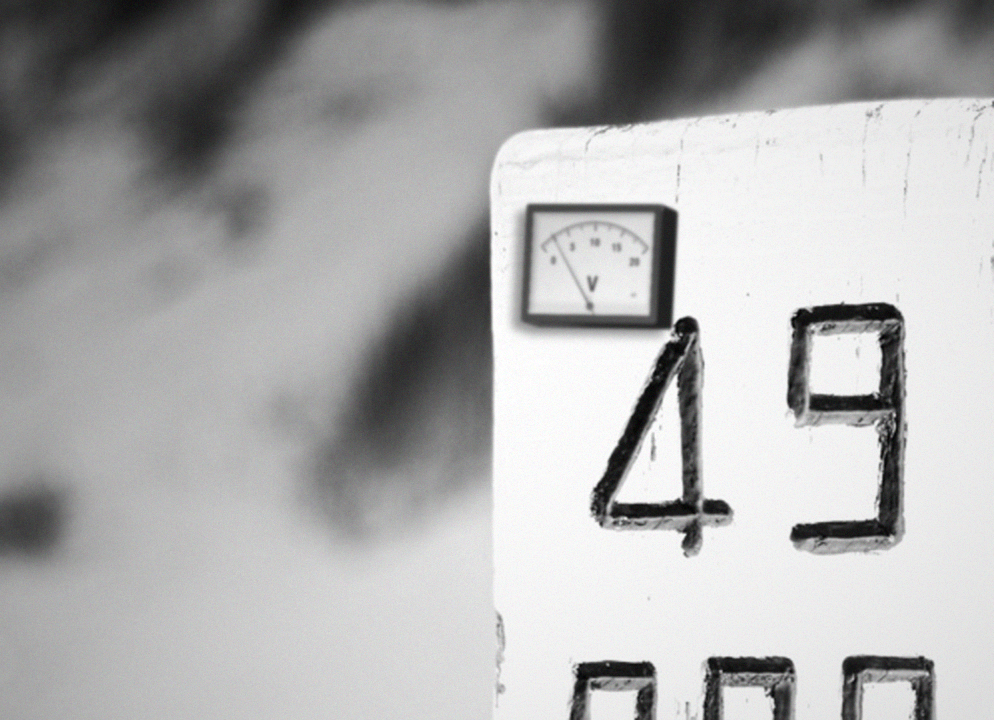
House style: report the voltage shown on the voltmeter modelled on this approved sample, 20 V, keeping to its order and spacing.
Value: 2.5 V
